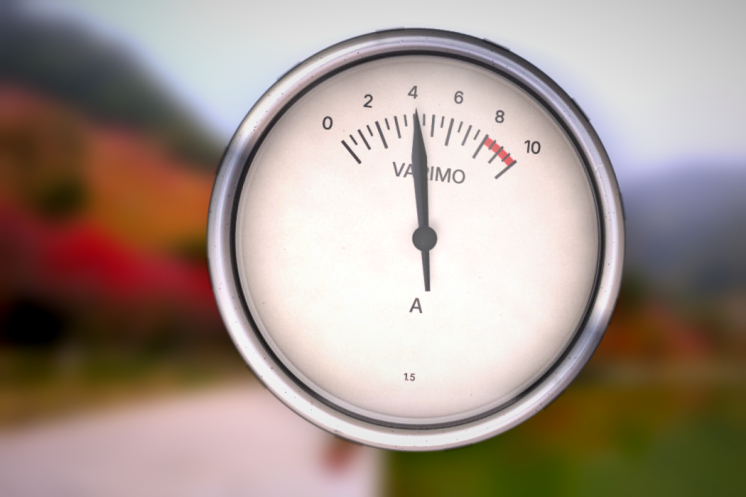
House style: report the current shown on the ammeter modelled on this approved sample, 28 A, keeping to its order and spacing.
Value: 4 A
